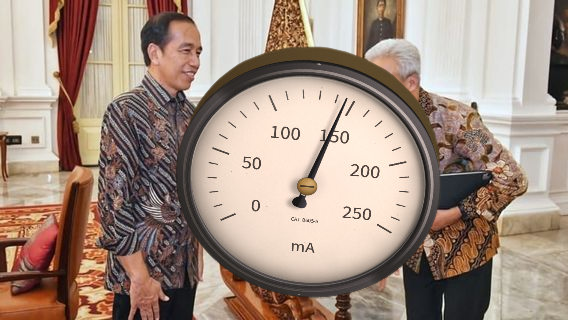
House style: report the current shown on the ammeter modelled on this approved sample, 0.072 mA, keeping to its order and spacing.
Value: 145 mA
